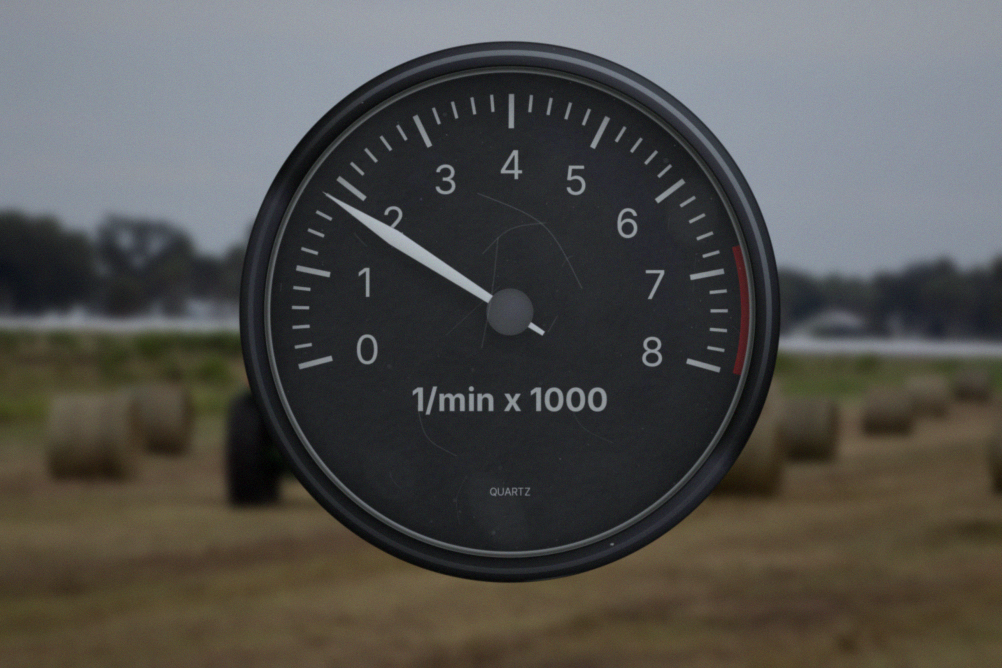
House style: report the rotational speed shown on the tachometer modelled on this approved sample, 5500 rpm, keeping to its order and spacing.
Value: 1800 rpm
